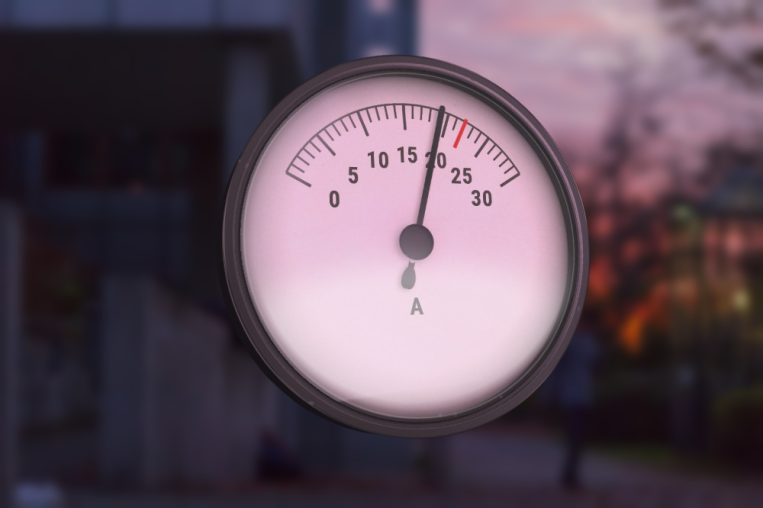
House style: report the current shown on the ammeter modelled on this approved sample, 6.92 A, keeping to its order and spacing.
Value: 19 A
